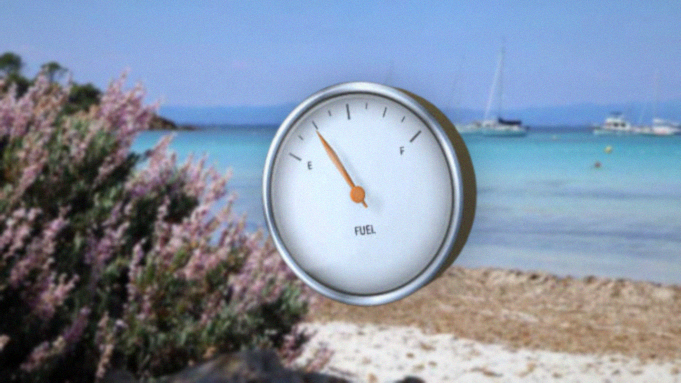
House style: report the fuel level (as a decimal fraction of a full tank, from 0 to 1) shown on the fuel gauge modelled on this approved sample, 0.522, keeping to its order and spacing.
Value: 0.25
